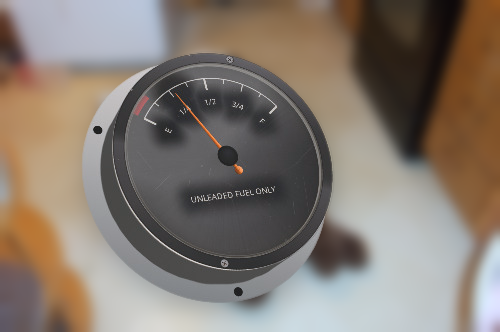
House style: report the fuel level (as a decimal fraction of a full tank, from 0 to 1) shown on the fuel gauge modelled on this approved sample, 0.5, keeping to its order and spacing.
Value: 0.25
